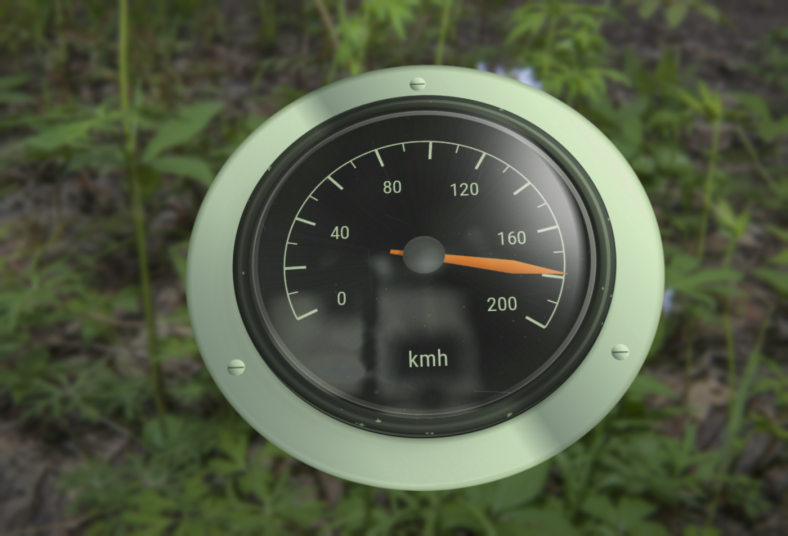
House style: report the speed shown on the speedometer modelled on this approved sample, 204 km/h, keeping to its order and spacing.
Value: 180 km/h
